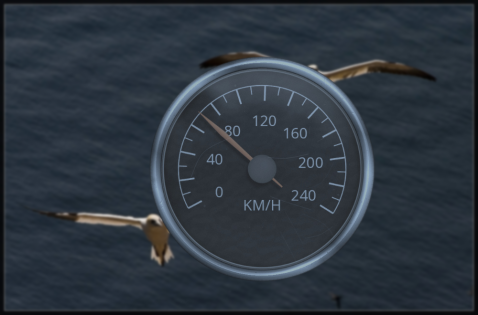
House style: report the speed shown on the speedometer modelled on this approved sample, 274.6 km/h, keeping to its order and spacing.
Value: 70 km/h
